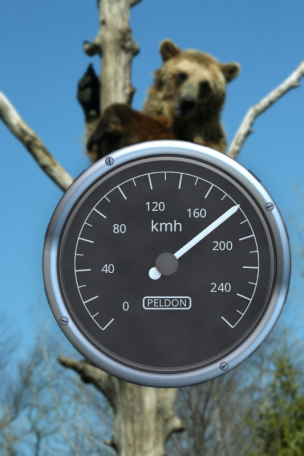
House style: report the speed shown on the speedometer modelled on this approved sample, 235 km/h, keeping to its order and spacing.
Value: 180 km/h
